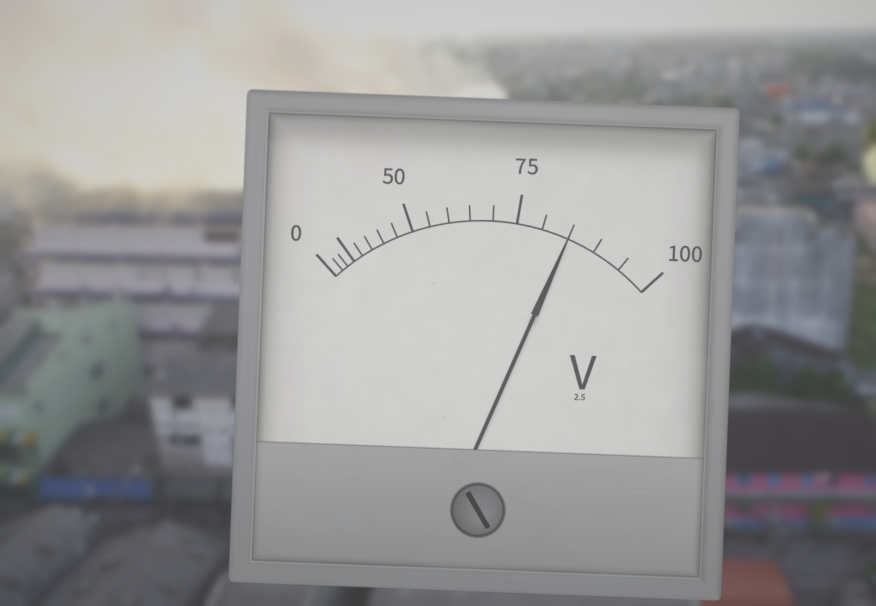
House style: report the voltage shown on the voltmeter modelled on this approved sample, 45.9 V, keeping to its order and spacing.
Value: 85 V
